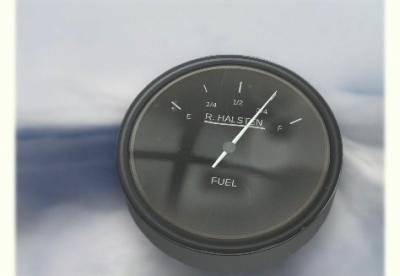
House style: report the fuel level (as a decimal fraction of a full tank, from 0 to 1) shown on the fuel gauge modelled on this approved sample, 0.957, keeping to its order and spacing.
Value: 0.75
